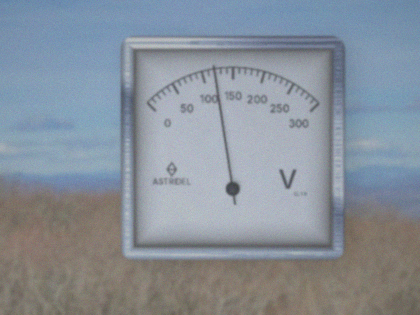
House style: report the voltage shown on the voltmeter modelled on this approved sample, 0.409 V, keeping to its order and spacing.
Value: 120 V
